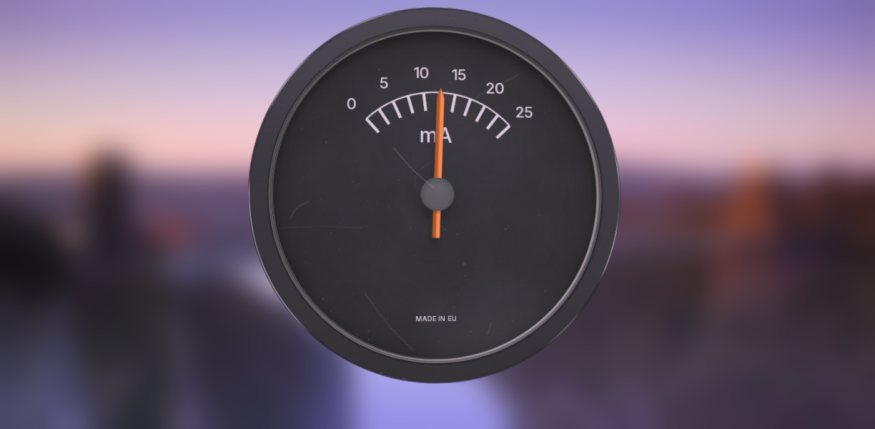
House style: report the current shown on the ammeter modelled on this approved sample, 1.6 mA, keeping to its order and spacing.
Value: 12.5 mA
